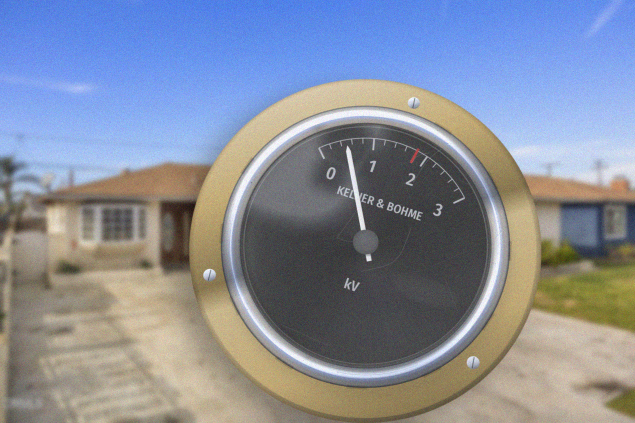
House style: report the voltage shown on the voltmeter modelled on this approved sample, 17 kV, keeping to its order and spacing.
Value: 0.5 kV
